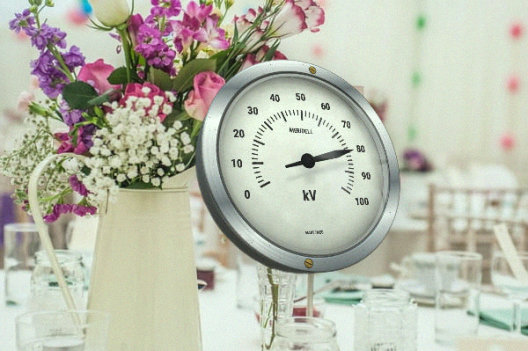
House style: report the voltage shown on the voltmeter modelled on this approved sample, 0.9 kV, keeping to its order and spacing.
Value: 80 kV
